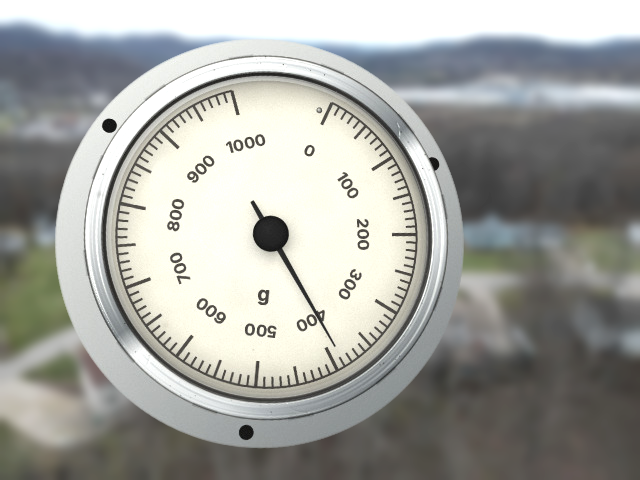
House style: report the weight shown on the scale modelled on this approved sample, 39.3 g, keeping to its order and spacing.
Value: 390 g
